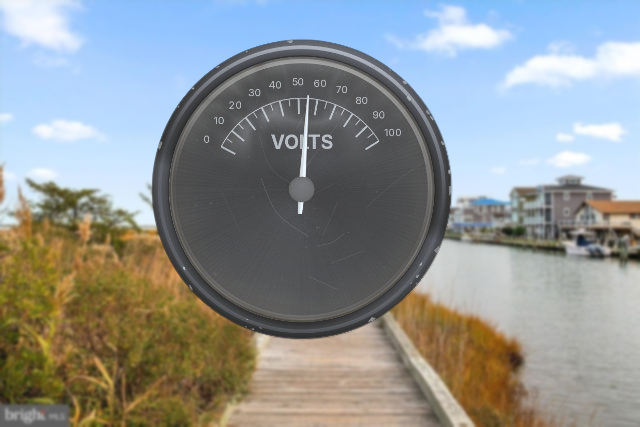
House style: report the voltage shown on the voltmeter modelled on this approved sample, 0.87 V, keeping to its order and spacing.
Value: 55 V
